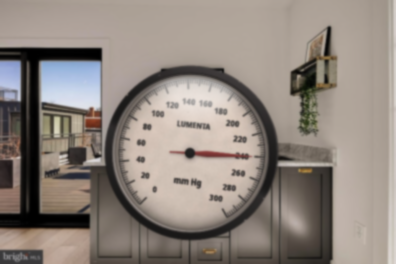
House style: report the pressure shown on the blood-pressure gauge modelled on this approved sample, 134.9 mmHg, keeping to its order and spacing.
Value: 240 mmHg
